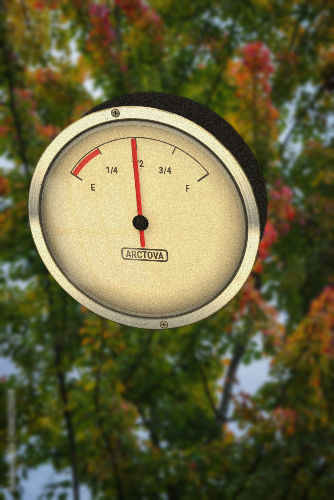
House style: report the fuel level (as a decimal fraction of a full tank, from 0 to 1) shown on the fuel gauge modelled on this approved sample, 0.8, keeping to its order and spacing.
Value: 0.5
